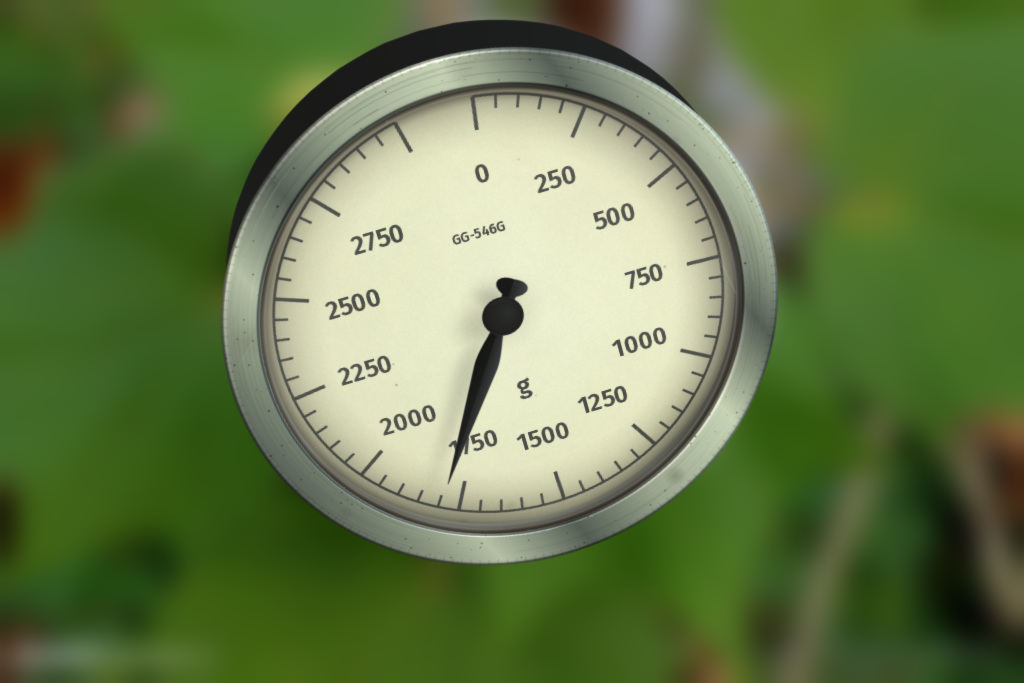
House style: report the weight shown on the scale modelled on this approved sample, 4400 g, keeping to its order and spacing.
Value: 1800 g
